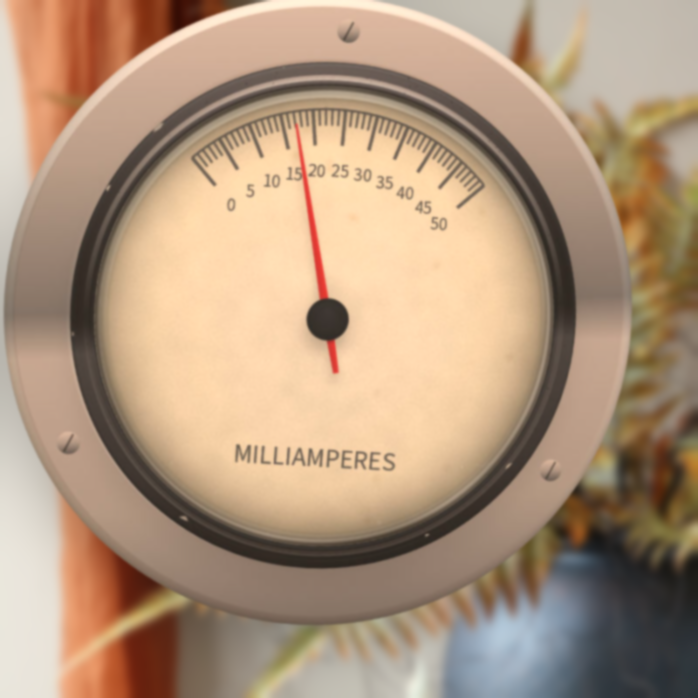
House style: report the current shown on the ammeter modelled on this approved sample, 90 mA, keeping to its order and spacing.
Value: 17 mA
